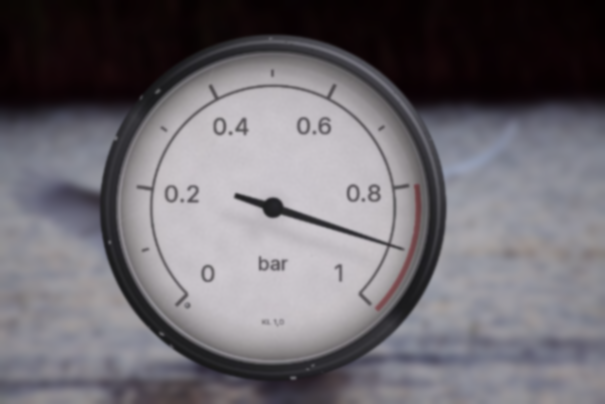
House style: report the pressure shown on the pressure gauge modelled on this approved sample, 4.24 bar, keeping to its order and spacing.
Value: 0.9 bar
